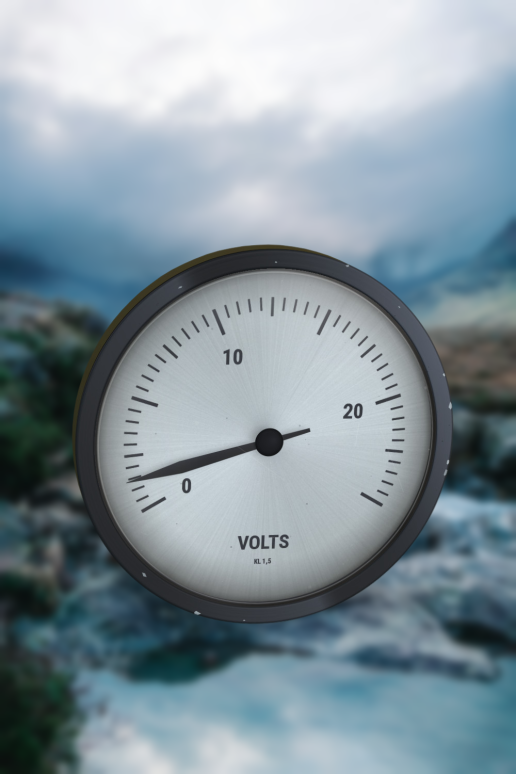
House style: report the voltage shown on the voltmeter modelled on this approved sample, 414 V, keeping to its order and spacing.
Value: 1.5 V
